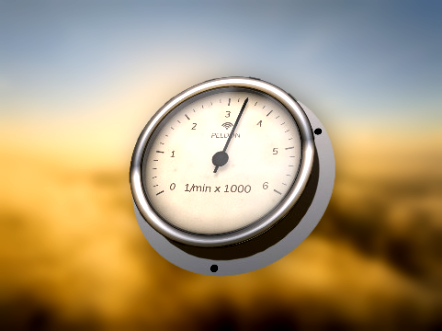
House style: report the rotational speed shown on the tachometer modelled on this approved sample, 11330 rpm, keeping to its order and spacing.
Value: 3400 rpm
